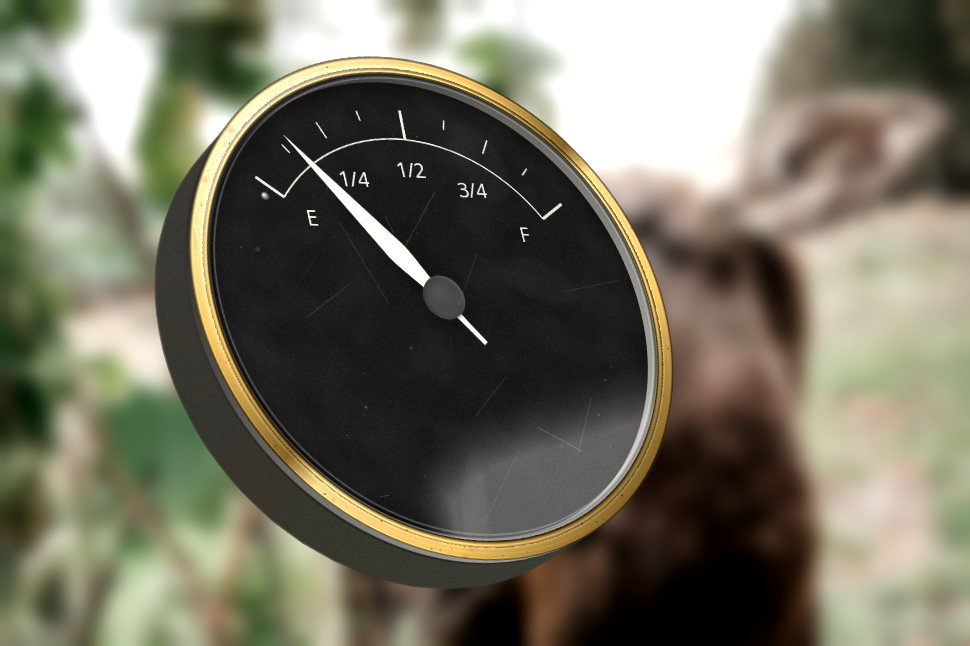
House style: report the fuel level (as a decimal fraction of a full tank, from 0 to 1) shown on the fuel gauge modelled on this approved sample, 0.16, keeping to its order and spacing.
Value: 0.125
